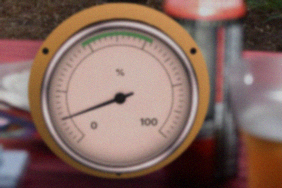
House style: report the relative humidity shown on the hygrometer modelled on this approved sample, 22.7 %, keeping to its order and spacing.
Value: 10 %
